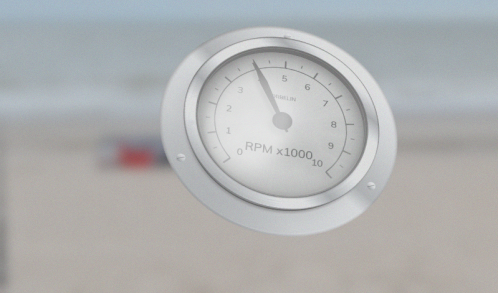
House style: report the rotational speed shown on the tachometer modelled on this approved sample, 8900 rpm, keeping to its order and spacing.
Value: 4000 rpm
